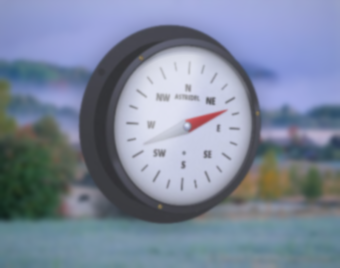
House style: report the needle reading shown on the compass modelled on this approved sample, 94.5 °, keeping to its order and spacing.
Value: 67.5 °
